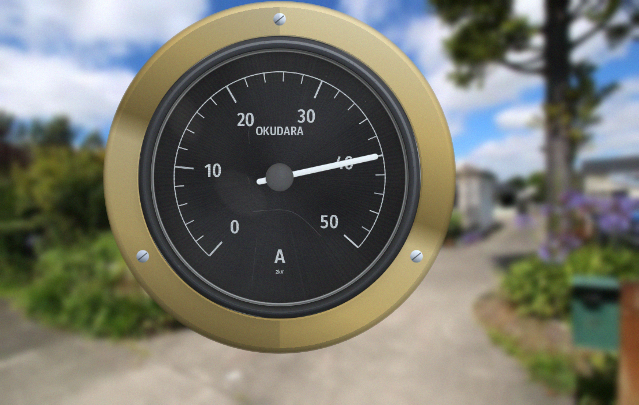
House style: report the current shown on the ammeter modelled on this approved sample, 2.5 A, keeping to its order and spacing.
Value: 40 A
